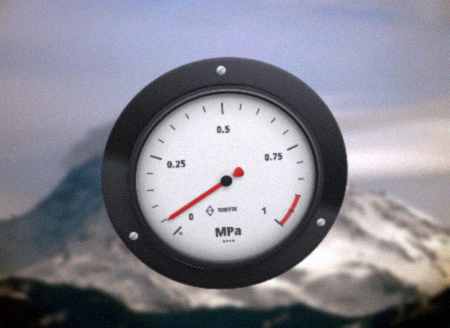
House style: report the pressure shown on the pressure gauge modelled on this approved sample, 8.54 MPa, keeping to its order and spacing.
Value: 0.05 MPa
